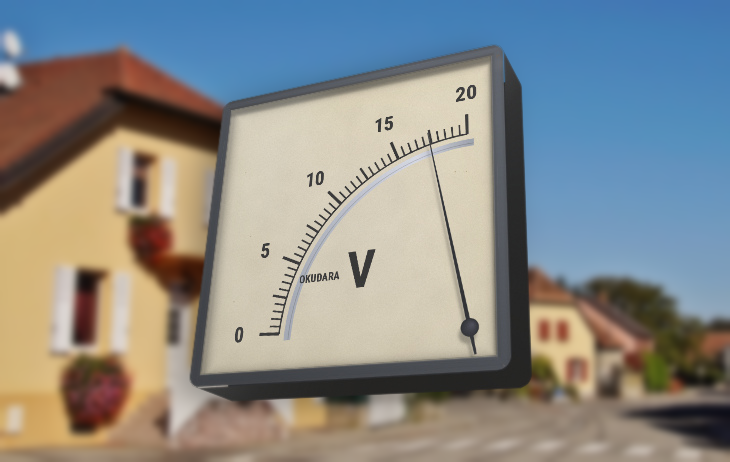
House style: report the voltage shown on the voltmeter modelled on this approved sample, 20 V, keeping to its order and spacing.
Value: 17.5 V
